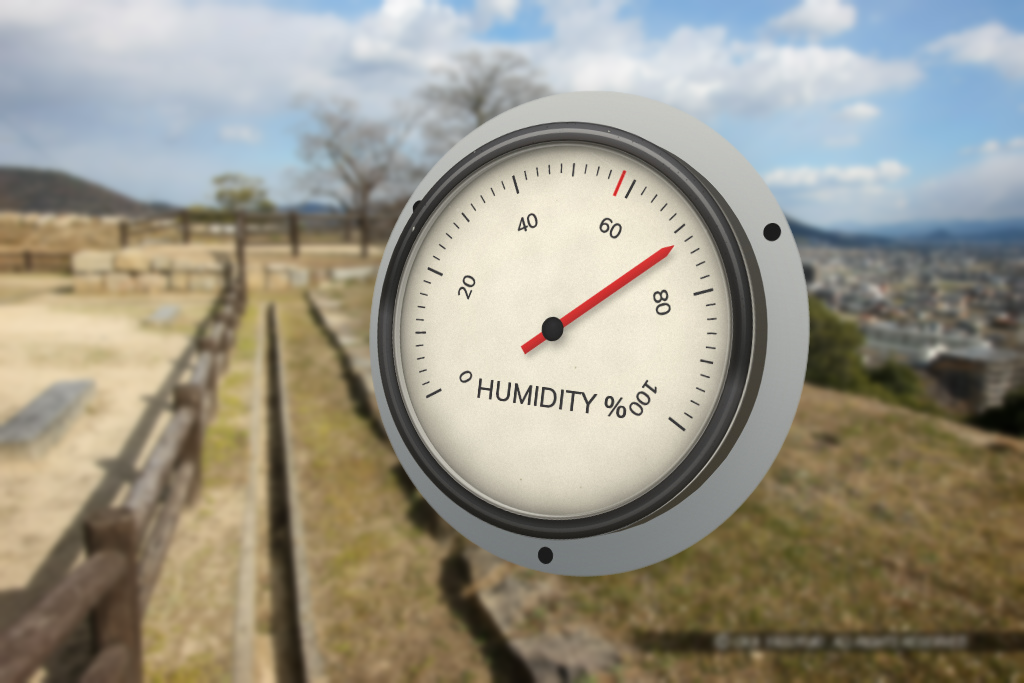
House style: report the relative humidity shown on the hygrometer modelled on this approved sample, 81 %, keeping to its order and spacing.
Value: 72 %
